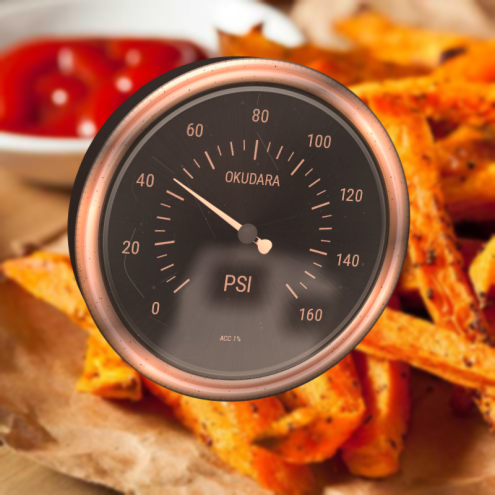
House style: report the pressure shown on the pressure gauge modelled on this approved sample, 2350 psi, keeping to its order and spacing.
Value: 45 psi
